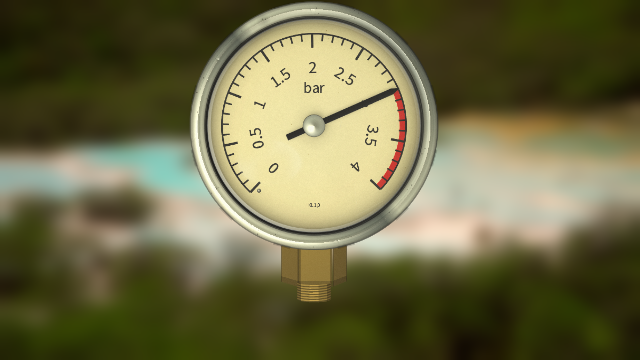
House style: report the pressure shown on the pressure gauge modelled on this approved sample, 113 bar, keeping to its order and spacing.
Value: 3 bar
